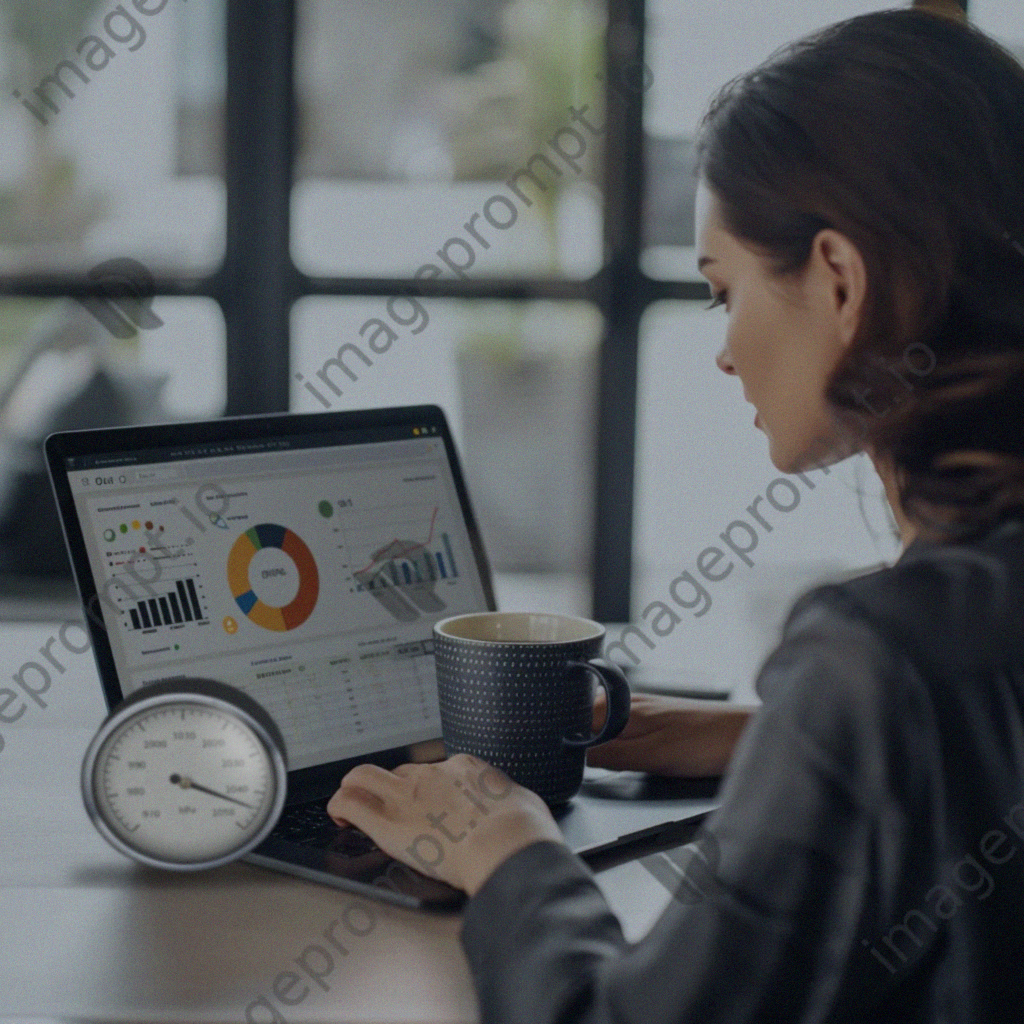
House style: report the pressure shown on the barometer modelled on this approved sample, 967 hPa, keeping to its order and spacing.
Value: 1044 hPa
